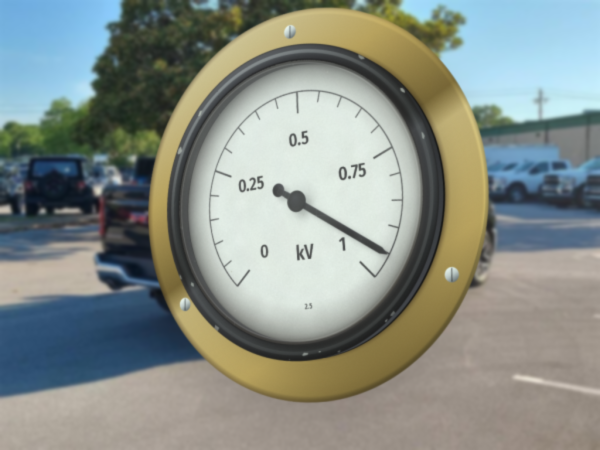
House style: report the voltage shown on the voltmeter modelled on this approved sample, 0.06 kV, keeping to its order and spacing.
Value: 0.95 kV
